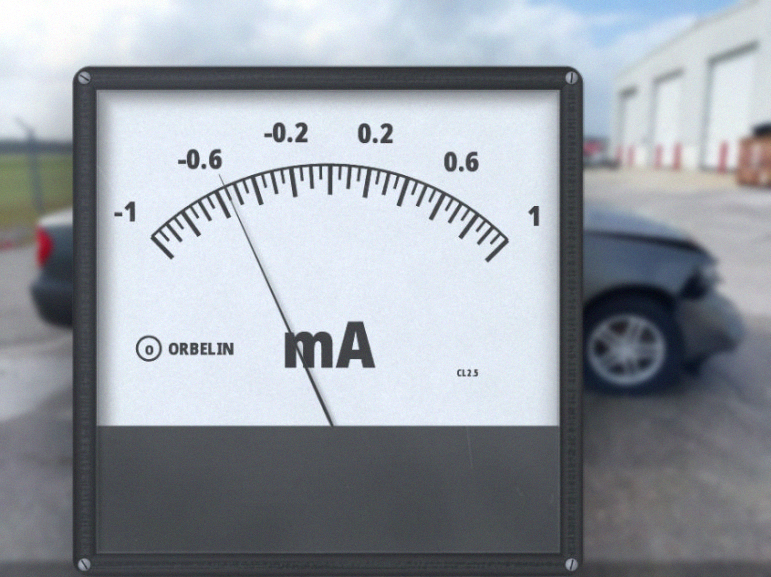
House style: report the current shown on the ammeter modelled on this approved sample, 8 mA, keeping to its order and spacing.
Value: -0.55 mA
